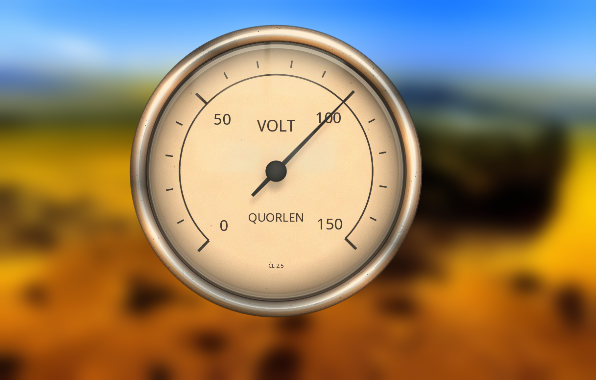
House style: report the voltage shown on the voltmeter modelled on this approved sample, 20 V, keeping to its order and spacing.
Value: 100 V
